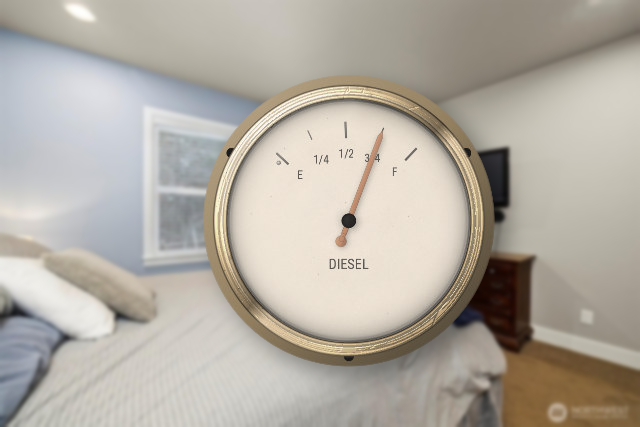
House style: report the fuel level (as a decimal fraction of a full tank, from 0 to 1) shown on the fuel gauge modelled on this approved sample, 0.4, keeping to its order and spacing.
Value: 0.75
